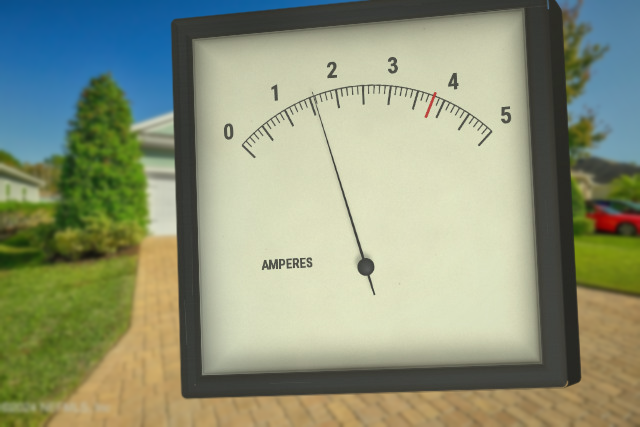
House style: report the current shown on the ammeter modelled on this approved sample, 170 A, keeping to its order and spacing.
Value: 1.6 A
